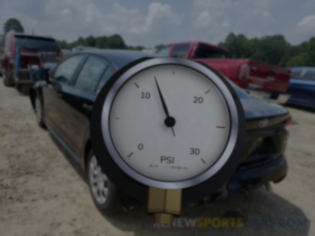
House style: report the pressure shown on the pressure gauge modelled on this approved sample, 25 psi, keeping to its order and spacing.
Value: 12.5 psi
